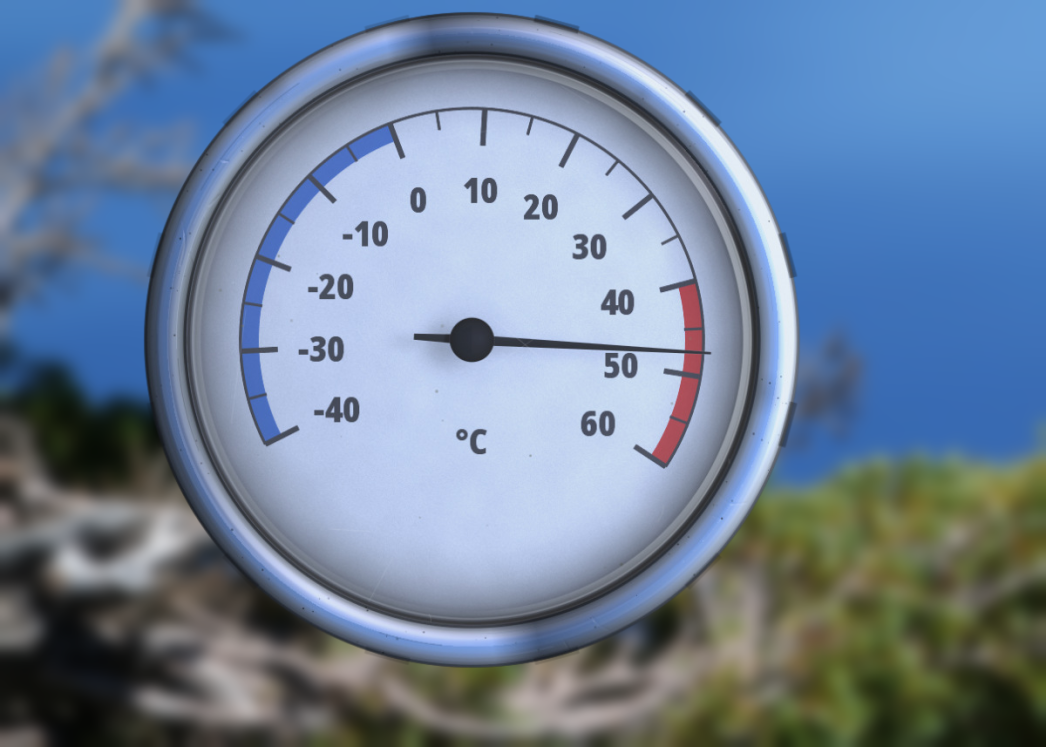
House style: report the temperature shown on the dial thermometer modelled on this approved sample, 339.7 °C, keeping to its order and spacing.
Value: 47.5 °C
